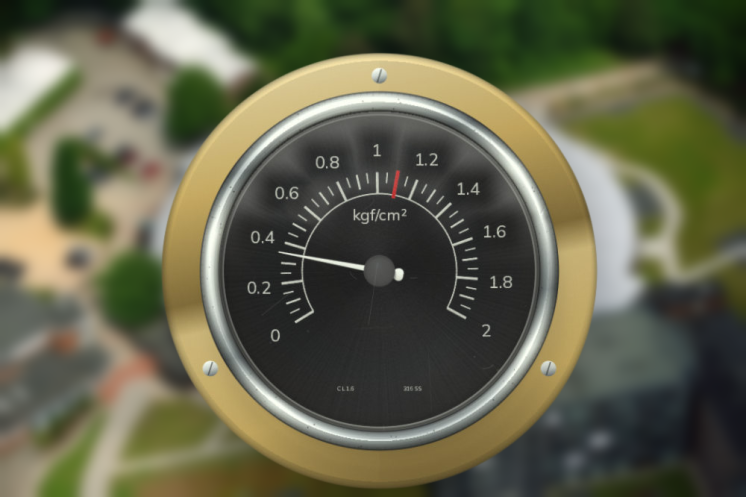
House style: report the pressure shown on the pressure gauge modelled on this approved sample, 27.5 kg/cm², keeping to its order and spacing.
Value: 0.35 kg/cm²
